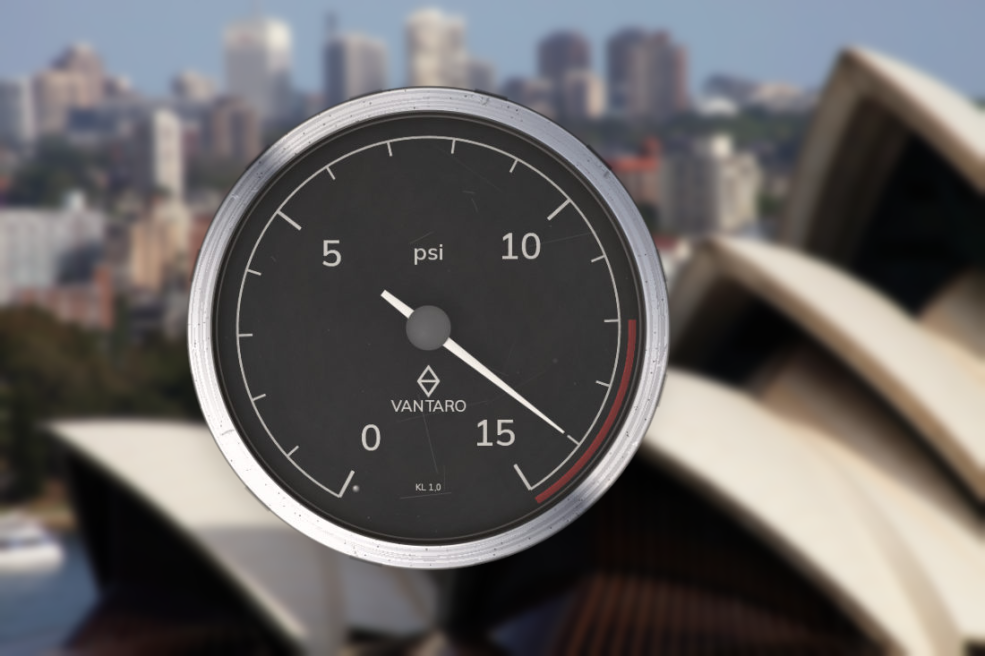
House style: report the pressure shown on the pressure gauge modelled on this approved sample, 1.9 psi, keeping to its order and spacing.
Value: 14 psi
